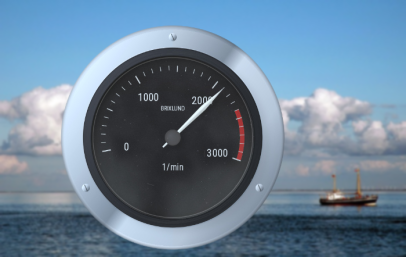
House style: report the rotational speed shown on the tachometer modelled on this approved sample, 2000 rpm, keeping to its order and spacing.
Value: 2100 rpm
